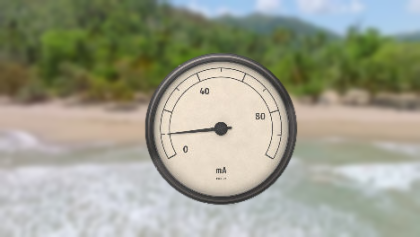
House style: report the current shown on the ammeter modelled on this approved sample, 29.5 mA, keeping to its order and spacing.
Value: 10 mA
